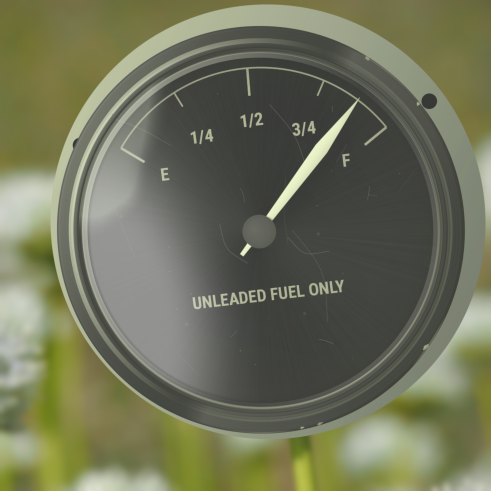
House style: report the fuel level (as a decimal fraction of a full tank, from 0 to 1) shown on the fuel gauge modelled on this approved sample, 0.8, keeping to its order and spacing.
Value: 0.875
